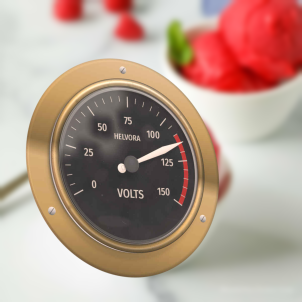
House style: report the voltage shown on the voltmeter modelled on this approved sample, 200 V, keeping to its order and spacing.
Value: 115 V
